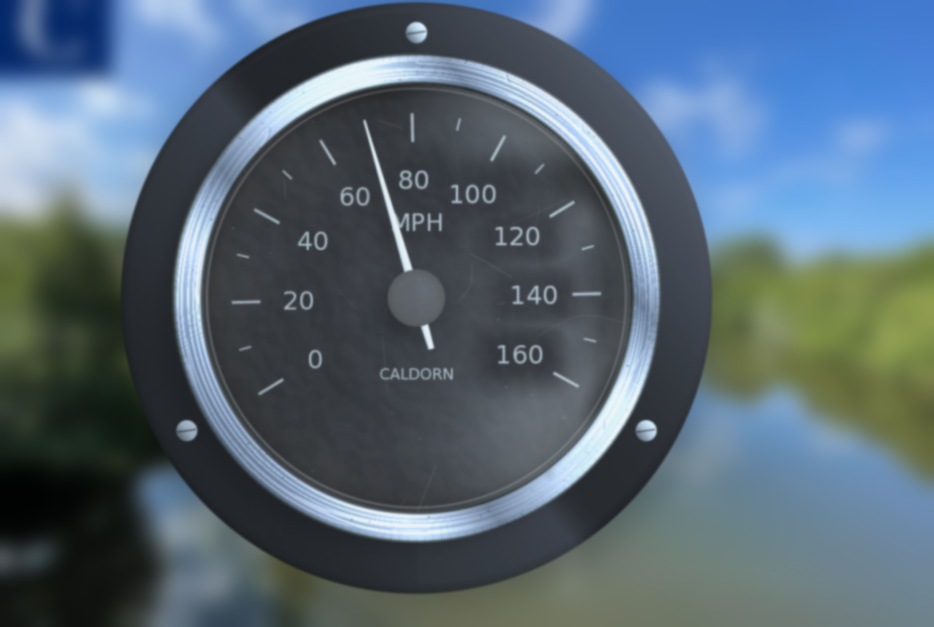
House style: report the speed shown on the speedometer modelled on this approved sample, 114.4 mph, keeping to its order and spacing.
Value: 70 mph
